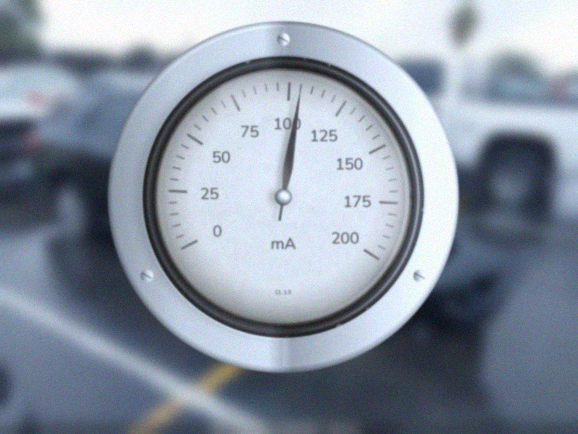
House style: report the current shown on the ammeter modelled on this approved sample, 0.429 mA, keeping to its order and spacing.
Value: 105 mA
